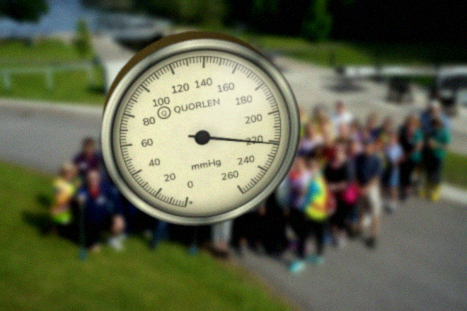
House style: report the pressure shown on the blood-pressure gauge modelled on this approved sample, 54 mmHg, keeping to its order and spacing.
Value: 220 mmHg
